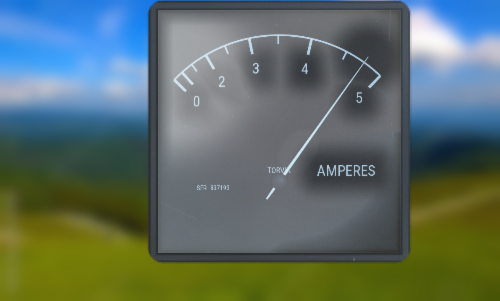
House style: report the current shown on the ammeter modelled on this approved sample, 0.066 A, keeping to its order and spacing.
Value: 4.75 A
